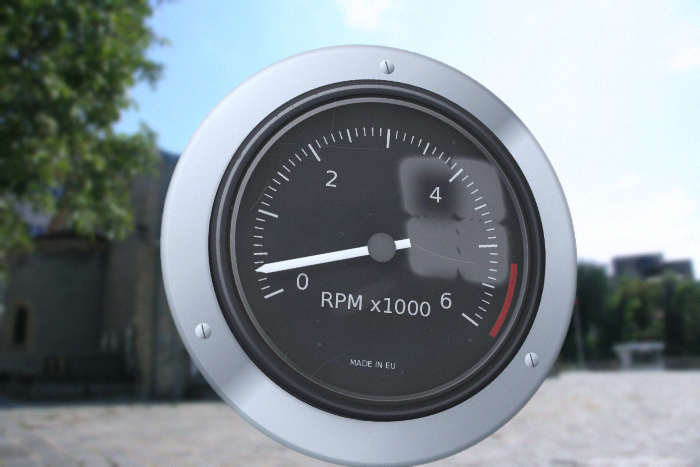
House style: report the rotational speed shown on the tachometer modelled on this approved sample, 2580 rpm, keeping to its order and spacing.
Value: 300 rpm
